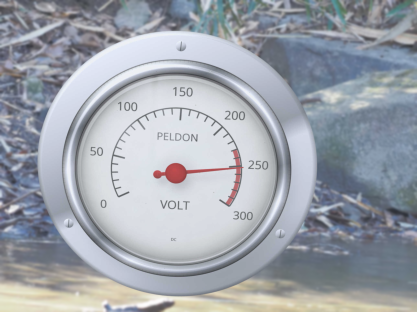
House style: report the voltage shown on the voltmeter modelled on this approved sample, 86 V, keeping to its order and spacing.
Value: 250 V
